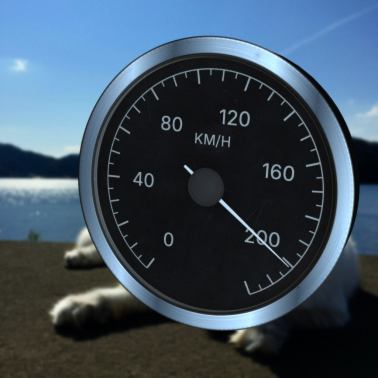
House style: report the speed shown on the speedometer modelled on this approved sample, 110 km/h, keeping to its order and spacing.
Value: 200 km/h
